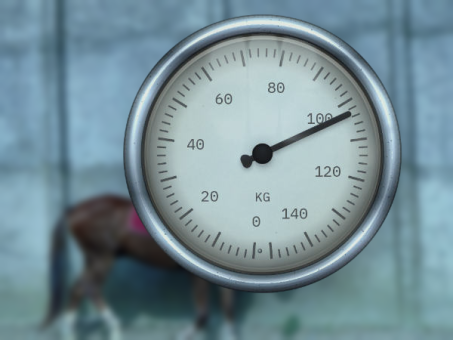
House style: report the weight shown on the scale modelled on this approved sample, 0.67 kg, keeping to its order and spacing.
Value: 103 kg
